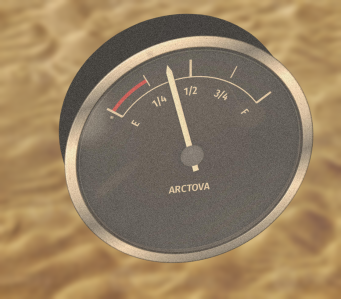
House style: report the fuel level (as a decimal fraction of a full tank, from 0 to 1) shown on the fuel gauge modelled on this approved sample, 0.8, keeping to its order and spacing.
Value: 0.375
